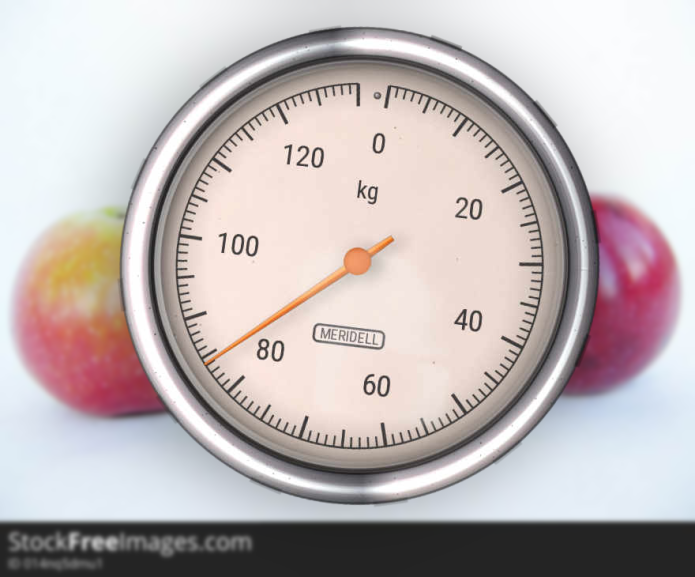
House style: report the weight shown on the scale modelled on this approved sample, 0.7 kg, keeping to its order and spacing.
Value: 84 kg
